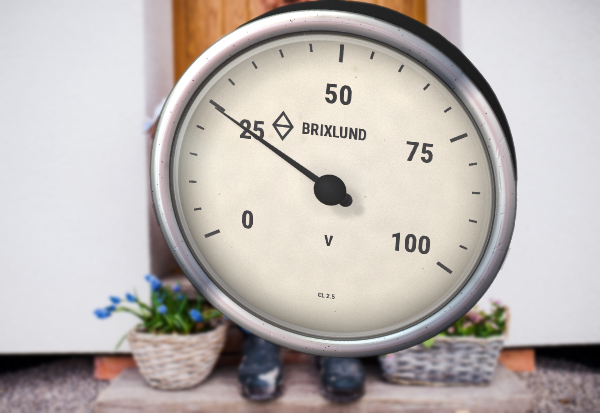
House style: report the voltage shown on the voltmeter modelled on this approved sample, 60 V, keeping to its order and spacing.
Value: 25 V
